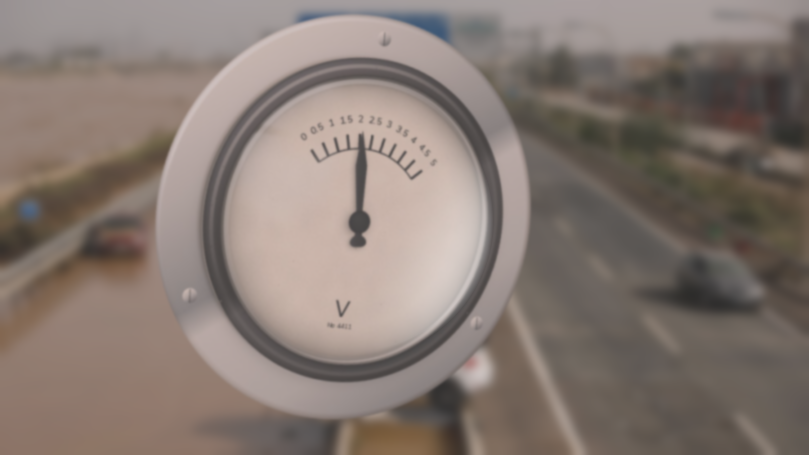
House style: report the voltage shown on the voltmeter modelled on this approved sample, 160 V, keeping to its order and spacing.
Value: 2 V
